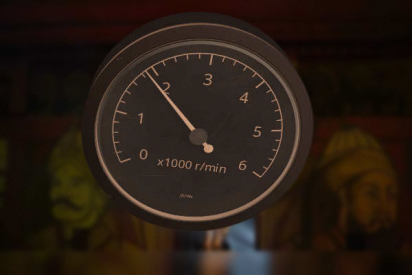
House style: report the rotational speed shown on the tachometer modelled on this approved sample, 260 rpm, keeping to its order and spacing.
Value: 1900 rpm
